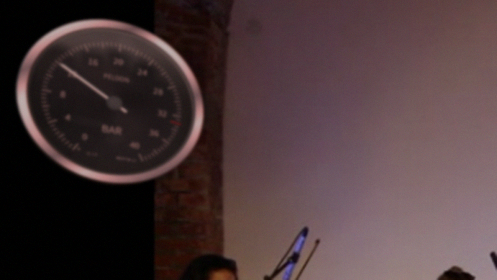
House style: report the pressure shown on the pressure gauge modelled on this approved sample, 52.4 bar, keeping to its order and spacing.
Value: 12 bar
